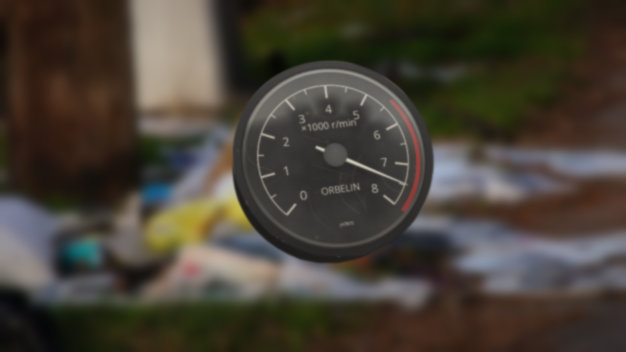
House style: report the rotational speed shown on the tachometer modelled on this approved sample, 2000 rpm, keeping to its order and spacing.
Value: 7500 rpm
